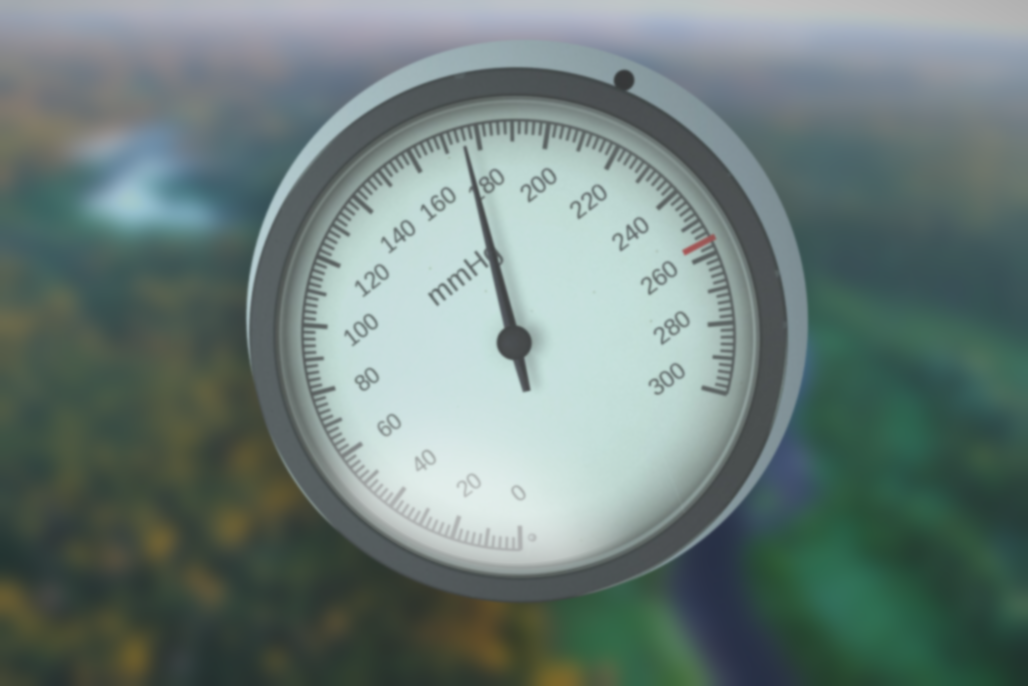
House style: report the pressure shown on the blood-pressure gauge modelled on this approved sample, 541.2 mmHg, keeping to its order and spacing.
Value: 176 mmHg
